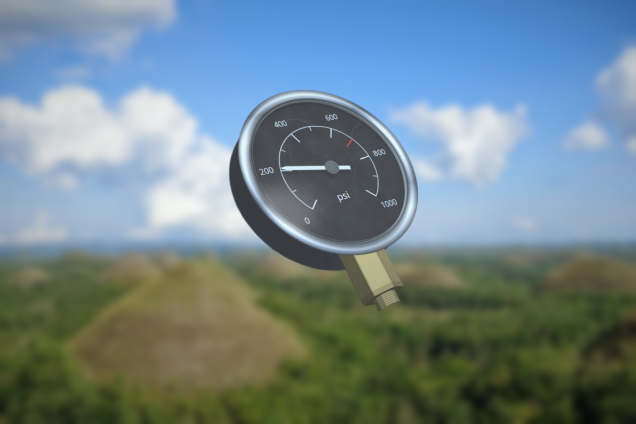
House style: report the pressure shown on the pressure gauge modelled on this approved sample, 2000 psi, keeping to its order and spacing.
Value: 200 psi
